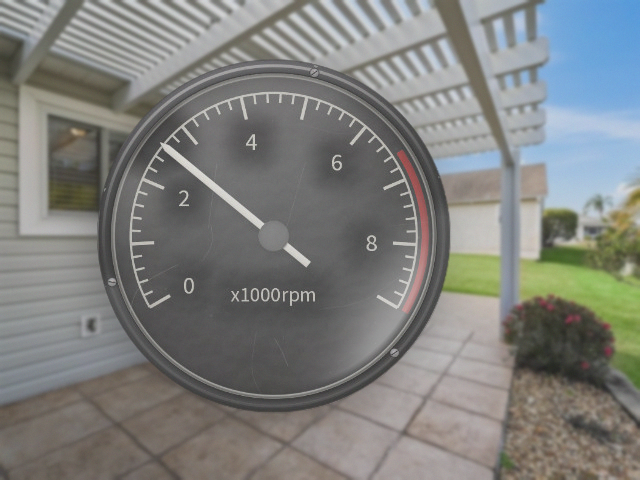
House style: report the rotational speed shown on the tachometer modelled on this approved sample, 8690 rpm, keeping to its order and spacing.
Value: 2600 rpm
